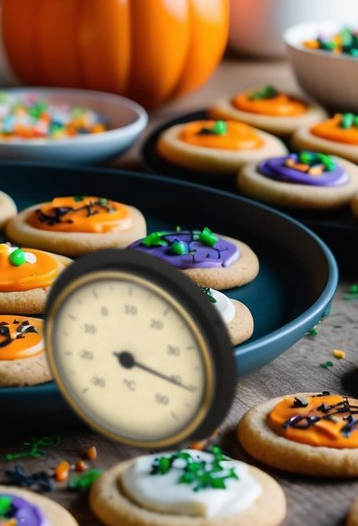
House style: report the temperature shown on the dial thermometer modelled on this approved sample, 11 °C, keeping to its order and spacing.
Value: 40 °C
